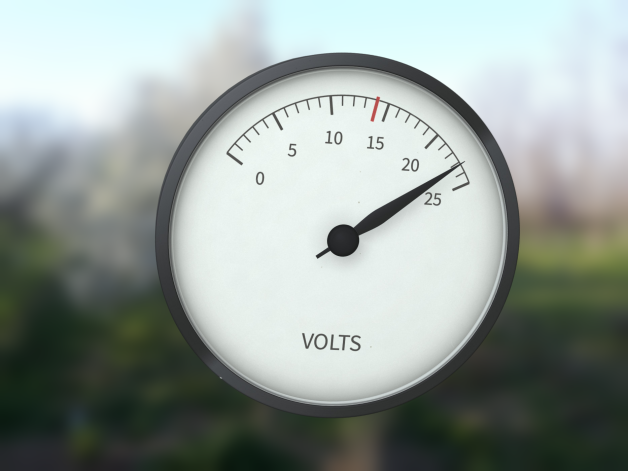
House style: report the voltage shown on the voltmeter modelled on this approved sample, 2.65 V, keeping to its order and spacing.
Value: 23 V
